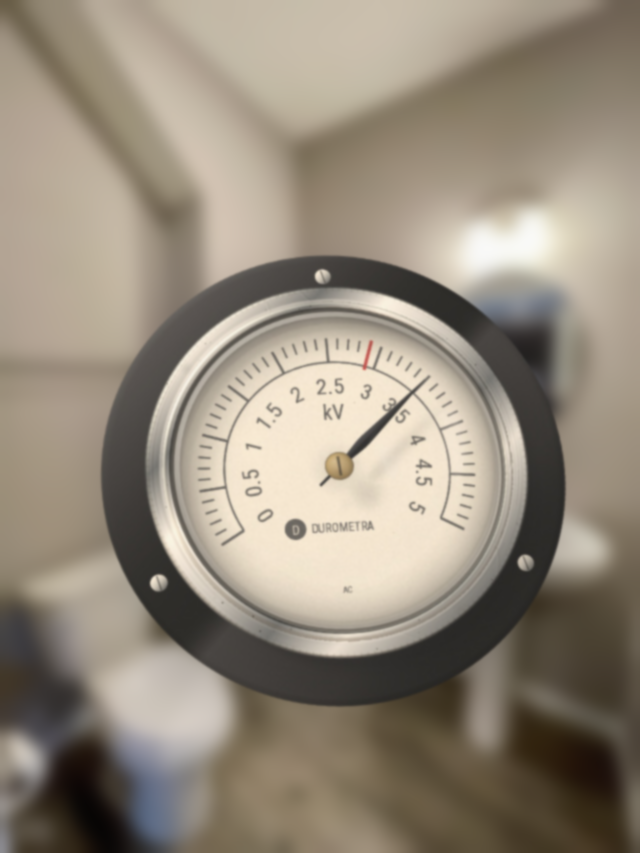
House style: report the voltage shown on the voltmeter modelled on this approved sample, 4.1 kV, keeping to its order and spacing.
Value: 3.5 kV
